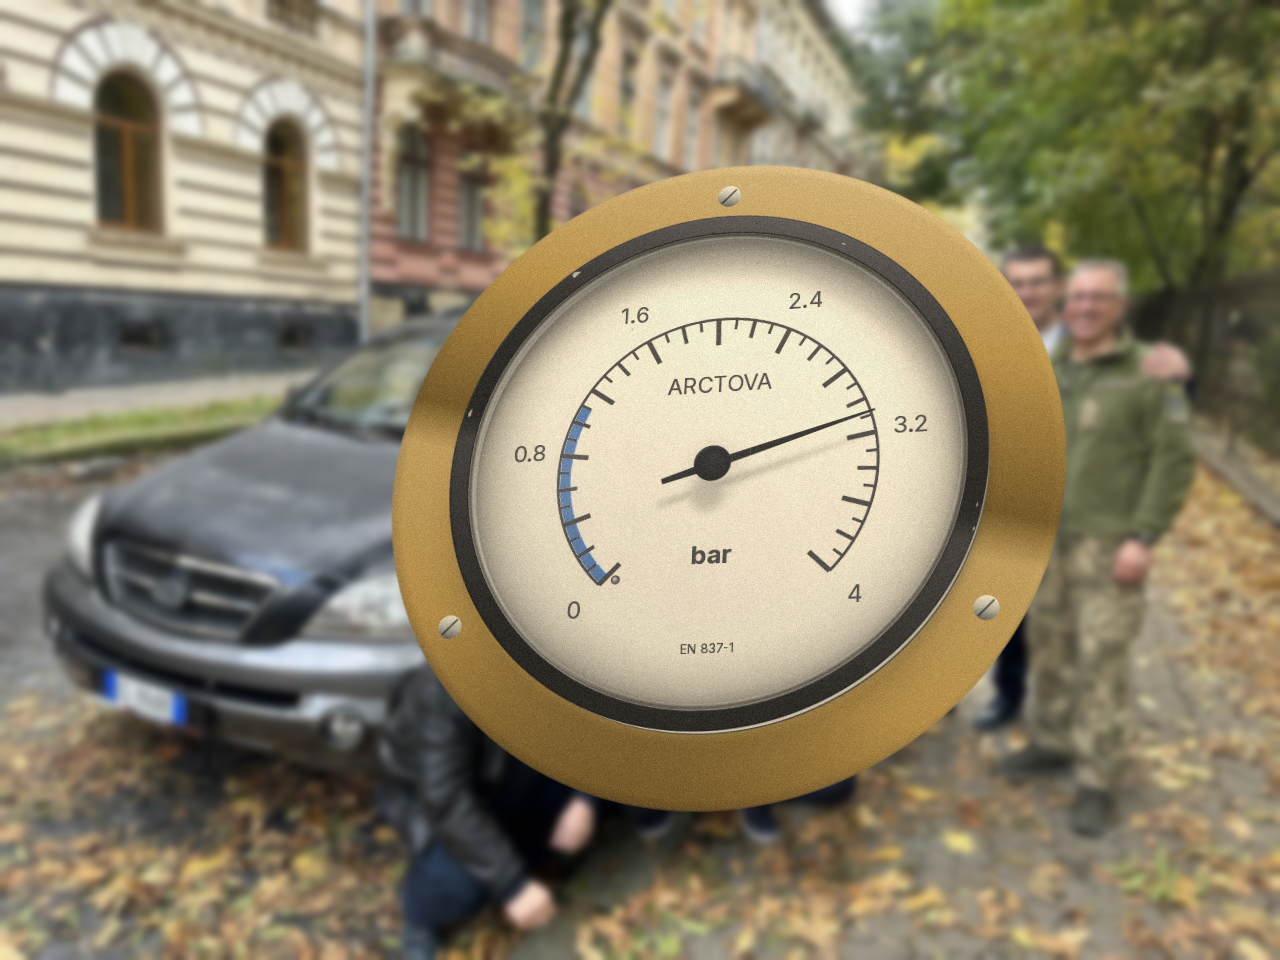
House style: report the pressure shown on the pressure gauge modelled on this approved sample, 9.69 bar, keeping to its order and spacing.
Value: 3.1 bar
